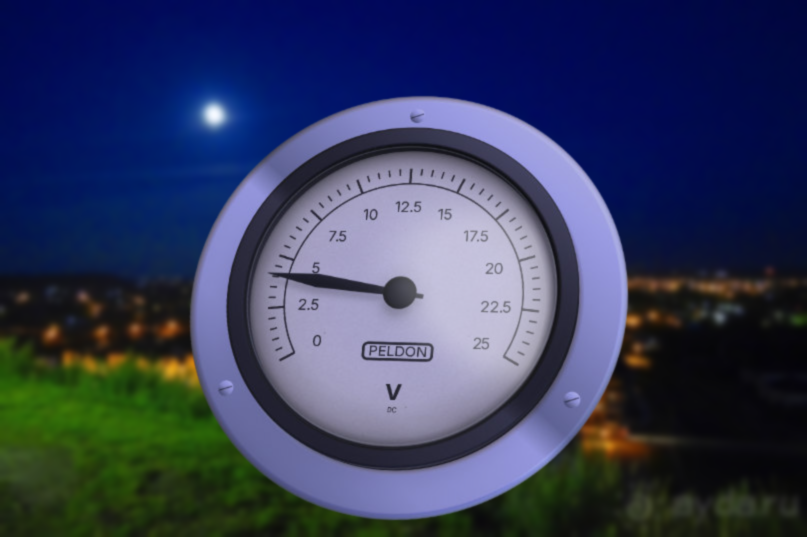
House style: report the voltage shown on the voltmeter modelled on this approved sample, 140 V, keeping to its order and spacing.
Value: 4 V
